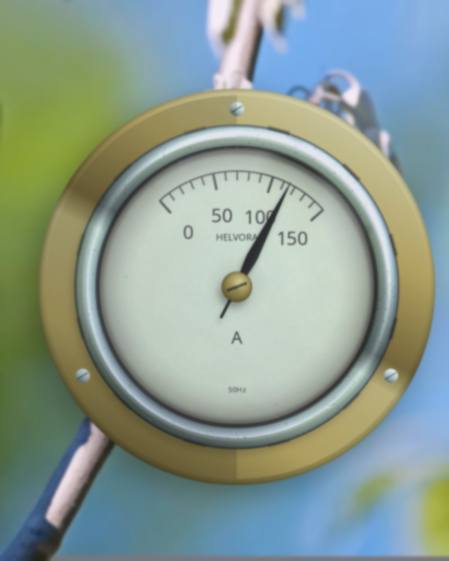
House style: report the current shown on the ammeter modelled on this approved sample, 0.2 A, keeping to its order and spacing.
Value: 115 A
